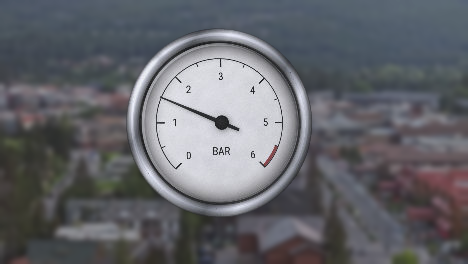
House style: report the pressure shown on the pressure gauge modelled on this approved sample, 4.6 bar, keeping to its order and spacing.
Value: 1.5 bar
